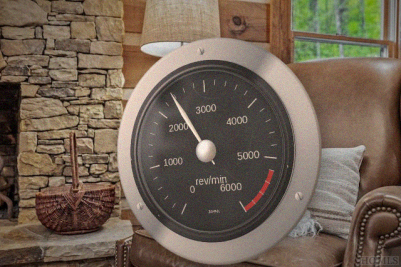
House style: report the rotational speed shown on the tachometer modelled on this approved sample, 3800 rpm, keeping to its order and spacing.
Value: 2400 rpm
